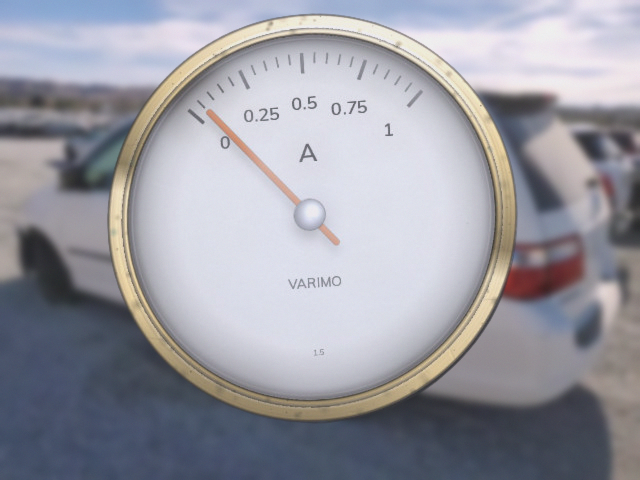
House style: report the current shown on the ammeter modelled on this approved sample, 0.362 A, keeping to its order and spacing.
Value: 0.05 A
